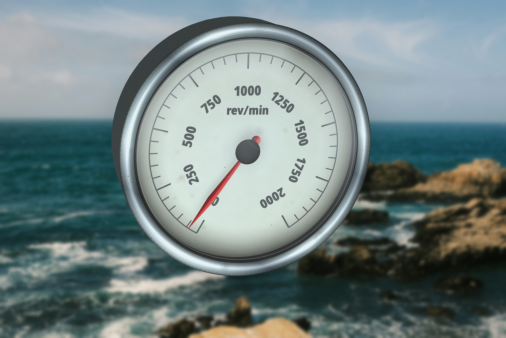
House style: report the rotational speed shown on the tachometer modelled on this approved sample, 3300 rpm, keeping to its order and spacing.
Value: 50 rpm
